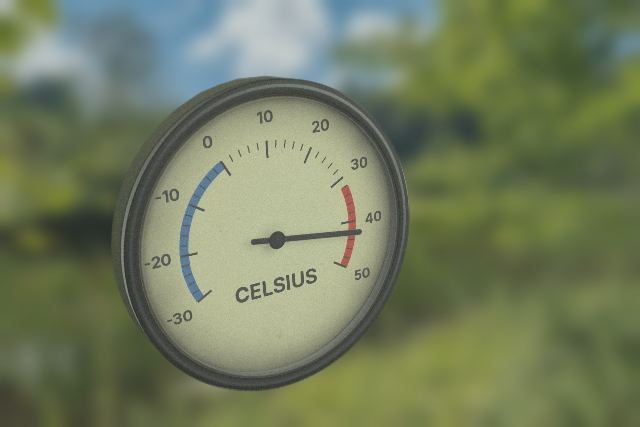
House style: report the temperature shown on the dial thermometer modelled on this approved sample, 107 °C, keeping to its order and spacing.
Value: 42 °C
